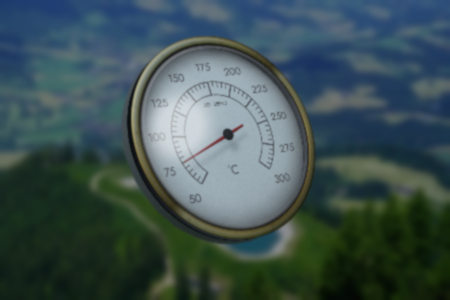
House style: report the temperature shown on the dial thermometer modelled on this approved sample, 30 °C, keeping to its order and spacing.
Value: 75 °C
